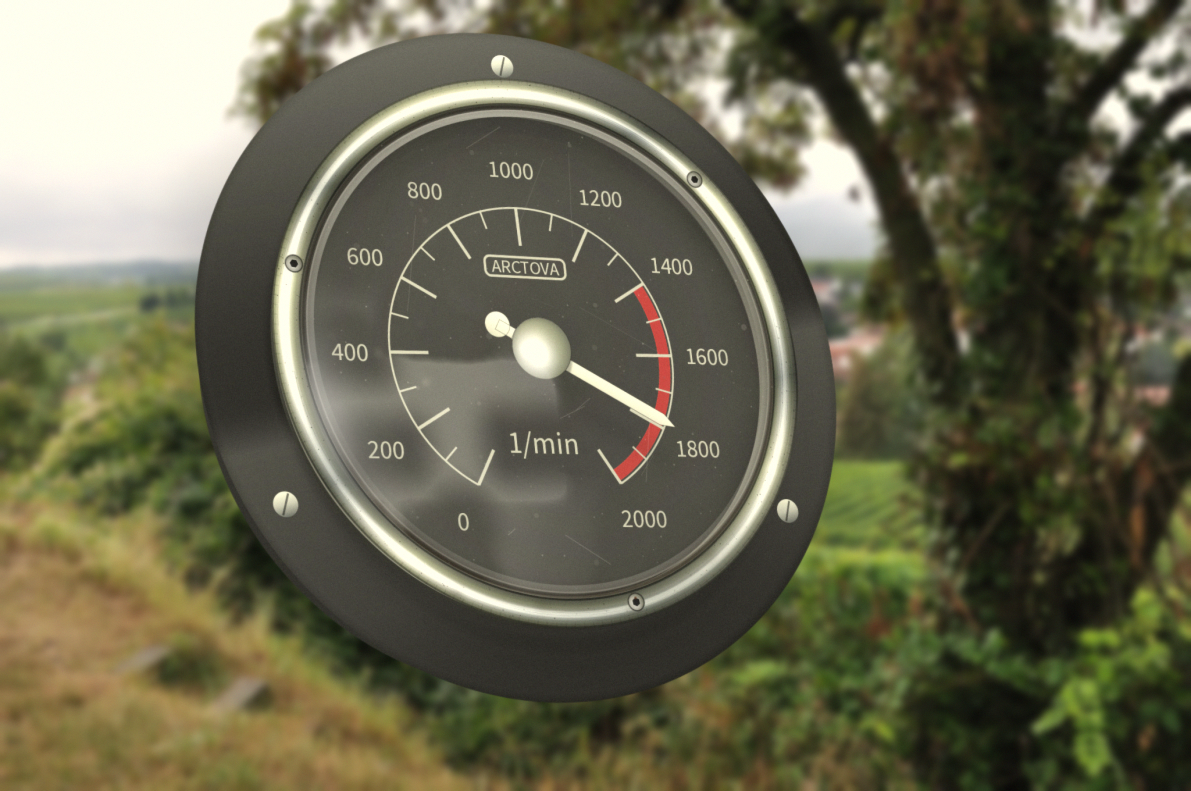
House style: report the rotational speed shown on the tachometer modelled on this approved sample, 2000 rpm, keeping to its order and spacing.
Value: 1800 rpm
